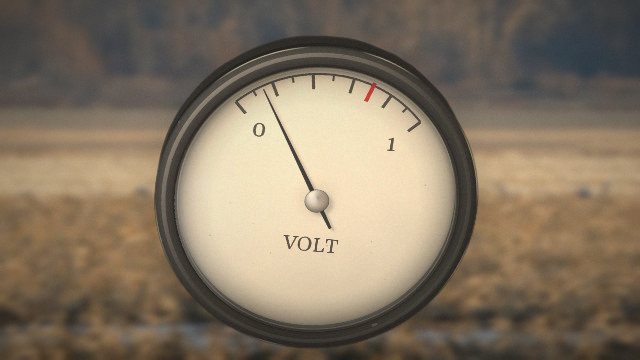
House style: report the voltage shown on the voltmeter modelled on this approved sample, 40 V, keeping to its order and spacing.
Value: 0.15 V
